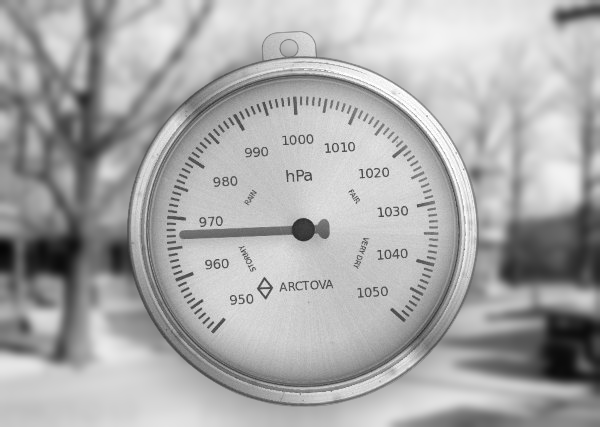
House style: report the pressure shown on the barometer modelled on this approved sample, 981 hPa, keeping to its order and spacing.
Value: 967 hPa
